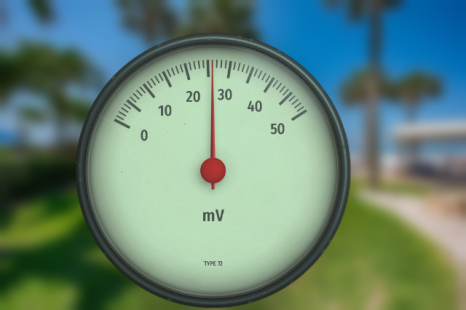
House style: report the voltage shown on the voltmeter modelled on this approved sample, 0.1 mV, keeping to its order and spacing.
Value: 26 mV
